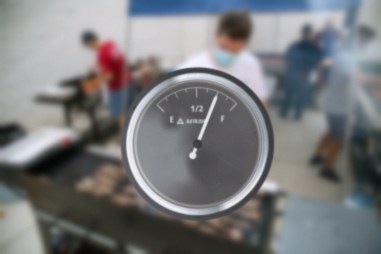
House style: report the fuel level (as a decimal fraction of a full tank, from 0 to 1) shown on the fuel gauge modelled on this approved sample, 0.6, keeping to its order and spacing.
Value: 0.75
